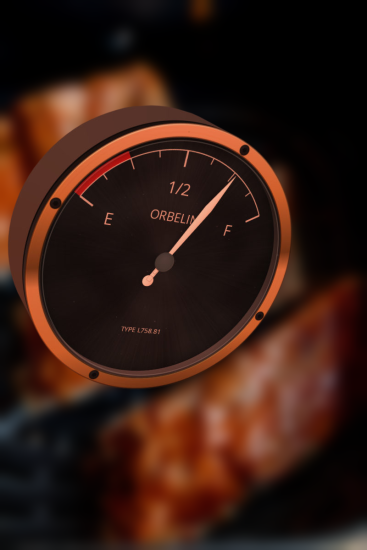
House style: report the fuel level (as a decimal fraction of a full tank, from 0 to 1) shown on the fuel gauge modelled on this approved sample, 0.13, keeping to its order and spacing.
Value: 0.75
